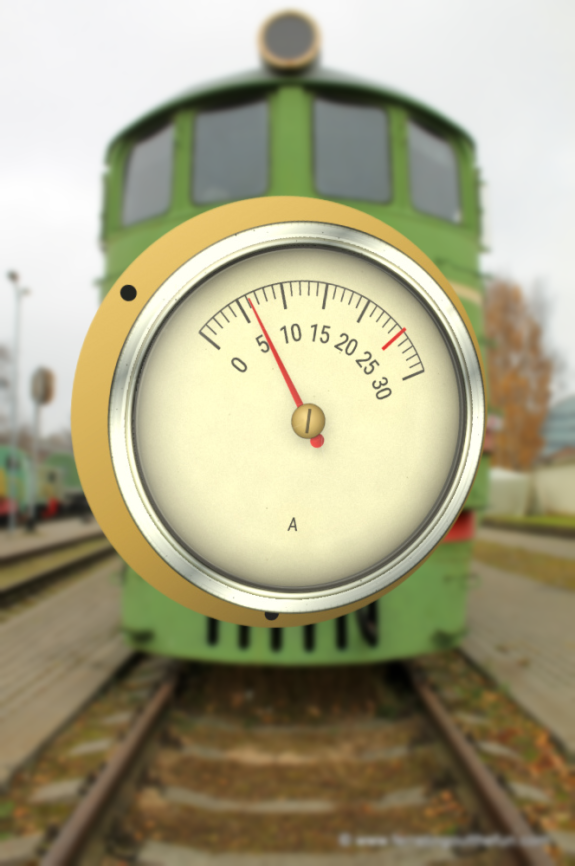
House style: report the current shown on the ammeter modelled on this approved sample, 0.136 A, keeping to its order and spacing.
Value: 6 A
